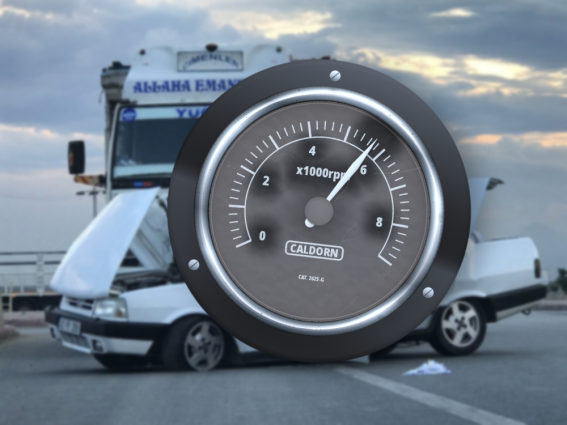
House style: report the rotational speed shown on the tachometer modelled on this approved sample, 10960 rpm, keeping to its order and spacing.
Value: 5700 rpm
